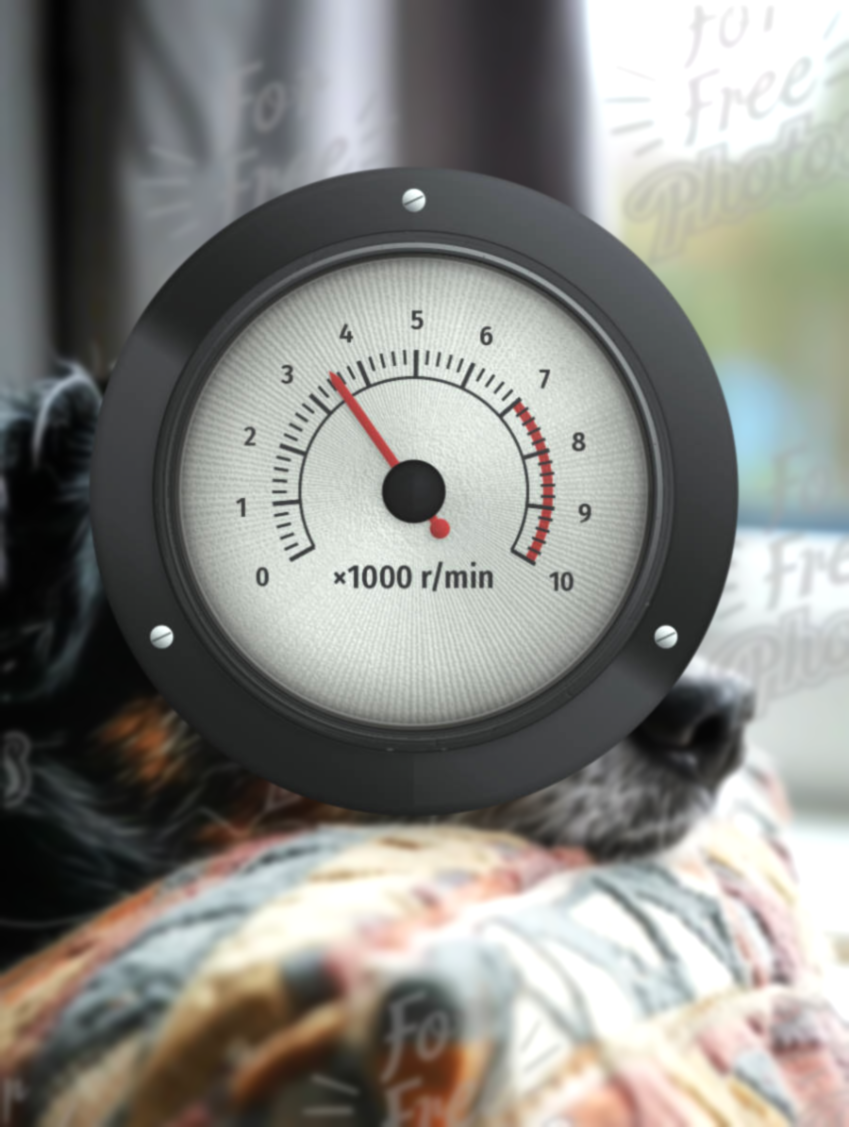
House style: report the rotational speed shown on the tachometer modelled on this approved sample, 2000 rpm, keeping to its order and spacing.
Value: 3500 rpm
